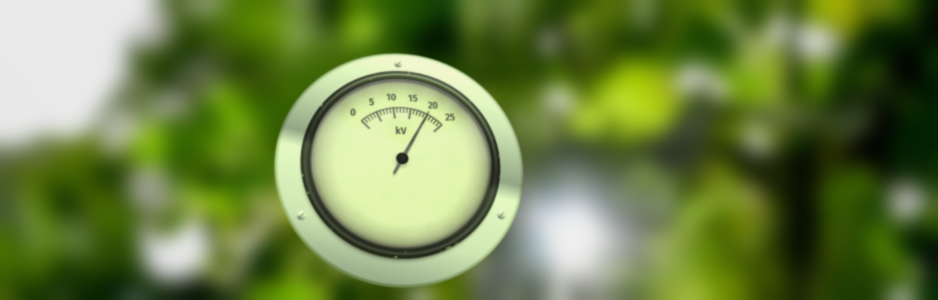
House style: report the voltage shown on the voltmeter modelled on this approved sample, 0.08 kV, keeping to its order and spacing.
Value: 20 kV
